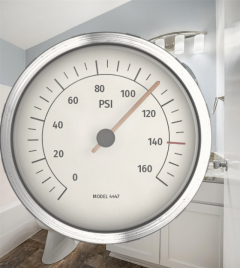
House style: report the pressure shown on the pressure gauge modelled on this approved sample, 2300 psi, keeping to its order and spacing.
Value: 110 psi
